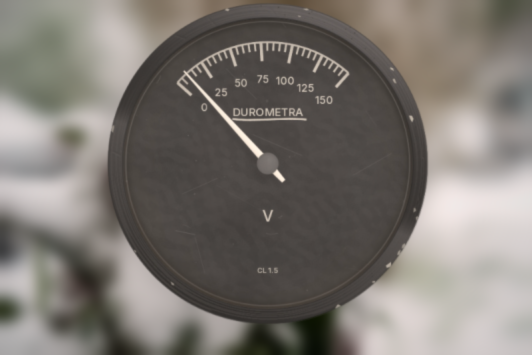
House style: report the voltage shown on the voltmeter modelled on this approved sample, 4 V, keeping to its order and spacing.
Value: 10 V
